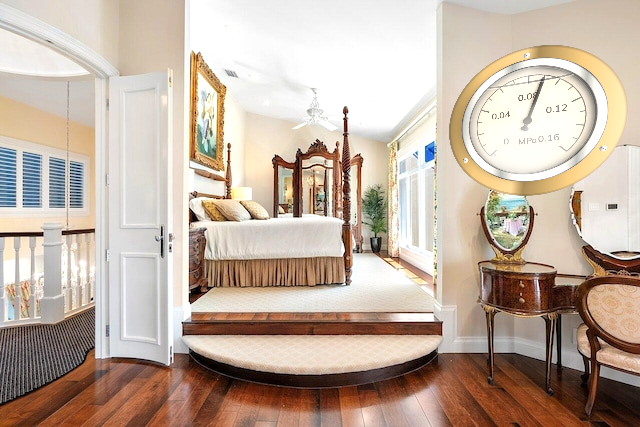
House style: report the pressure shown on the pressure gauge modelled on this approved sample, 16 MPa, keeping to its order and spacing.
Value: 0.09 MPa
